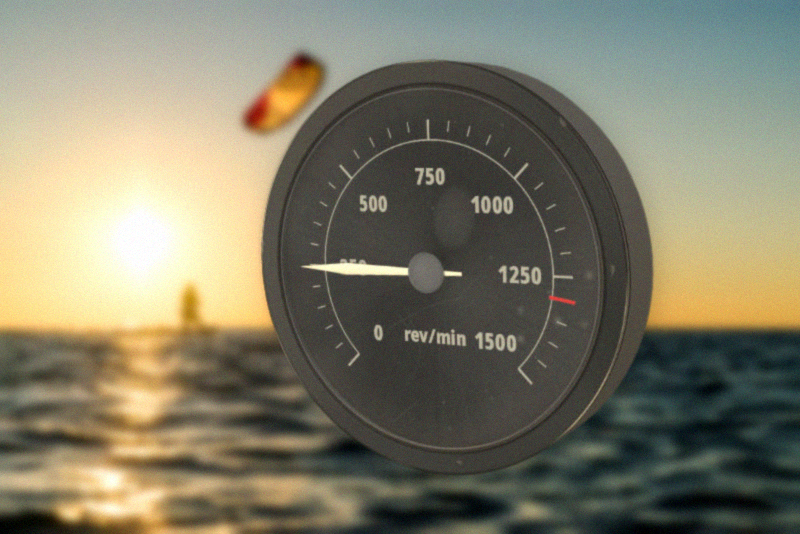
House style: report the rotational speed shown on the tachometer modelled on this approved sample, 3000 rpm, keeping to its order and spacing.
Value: 250 rpm
